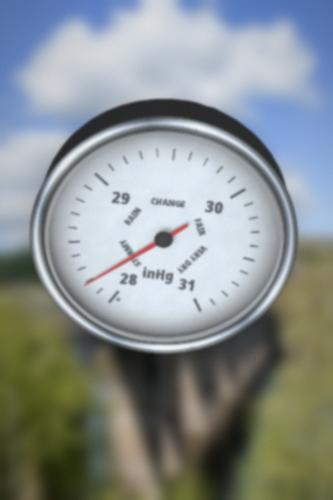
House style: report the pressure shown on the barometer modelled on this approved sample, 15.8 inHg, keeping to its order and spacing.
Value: 28.2 inHg
